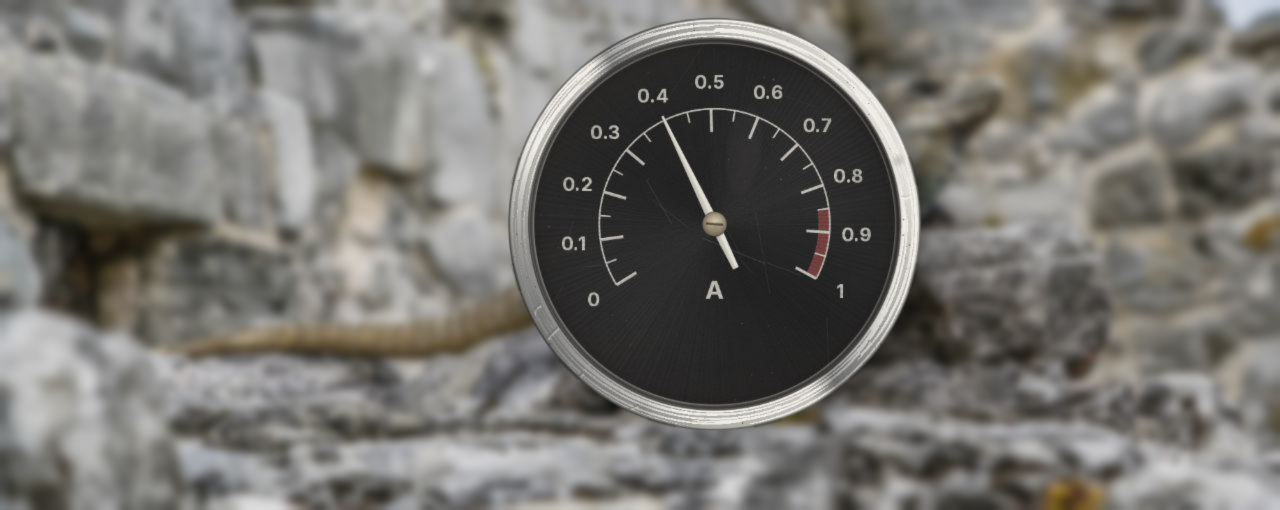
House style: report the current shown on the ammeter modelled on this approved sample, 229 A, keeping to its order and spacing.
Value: 0.4 A
